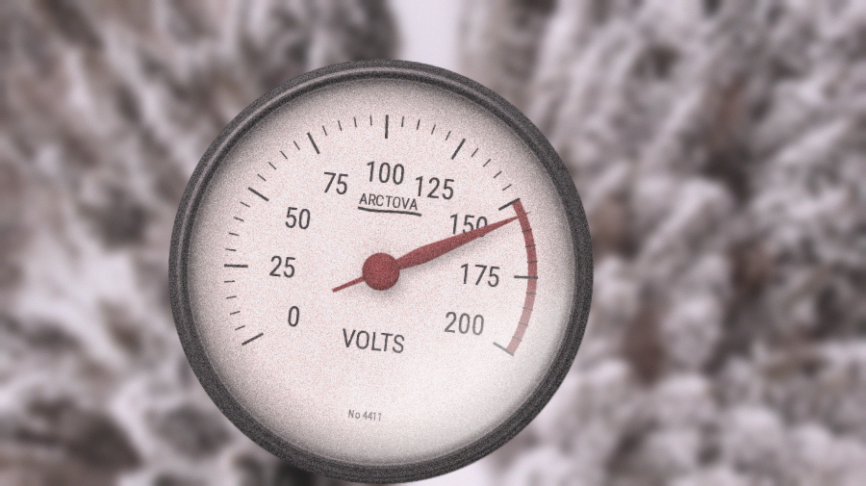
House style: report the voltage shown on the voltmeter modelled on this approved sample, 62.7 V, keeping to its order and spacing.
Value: 155 V
